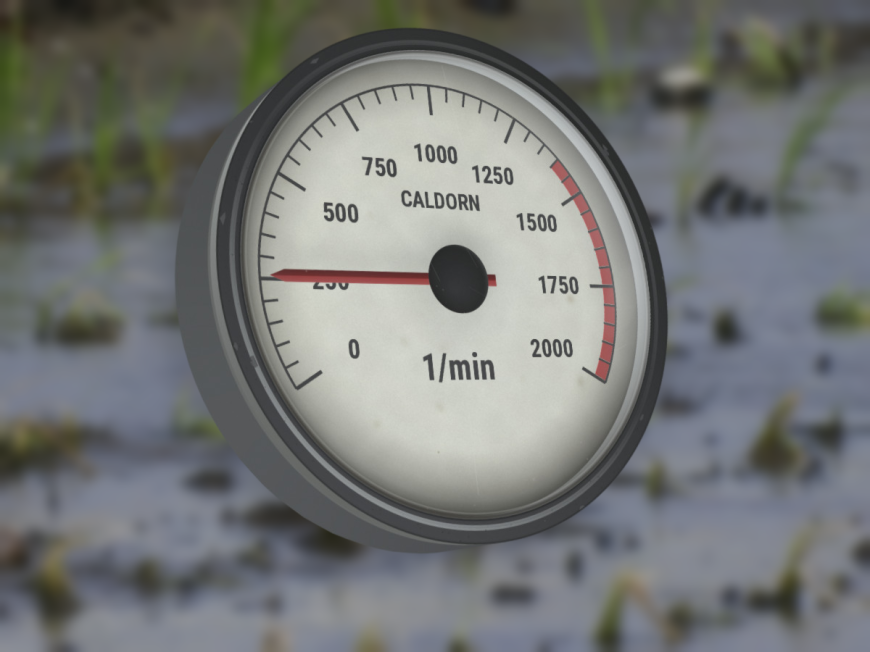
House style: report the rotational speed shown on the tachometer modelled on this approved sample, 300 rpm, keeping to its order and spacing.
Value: 250 rpm
